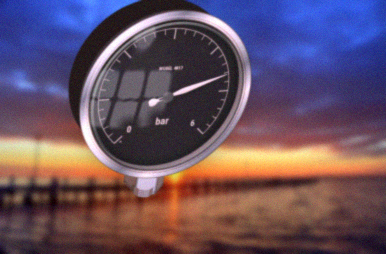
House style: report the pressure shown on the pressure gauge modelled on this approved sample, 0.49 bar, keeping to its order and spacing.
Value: 4.6 bar
